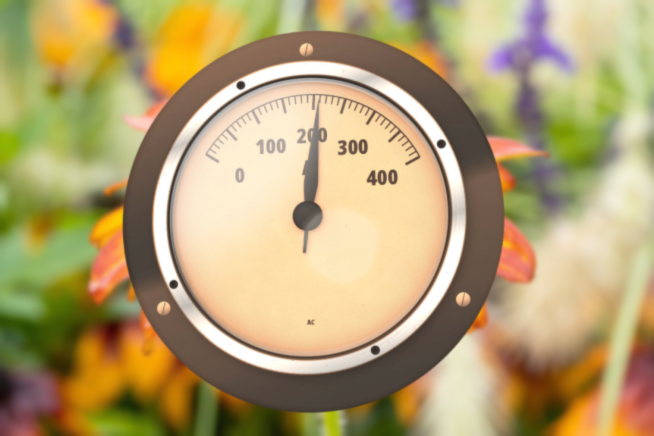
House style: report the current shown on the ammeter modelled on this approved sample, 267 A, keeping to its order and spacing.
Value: 210 A
